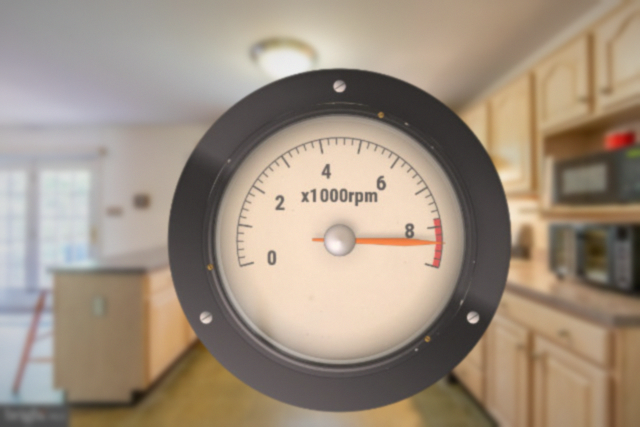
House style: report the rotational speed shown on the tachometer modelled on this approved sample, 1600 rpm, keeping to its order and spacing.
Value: 8400 rpm
